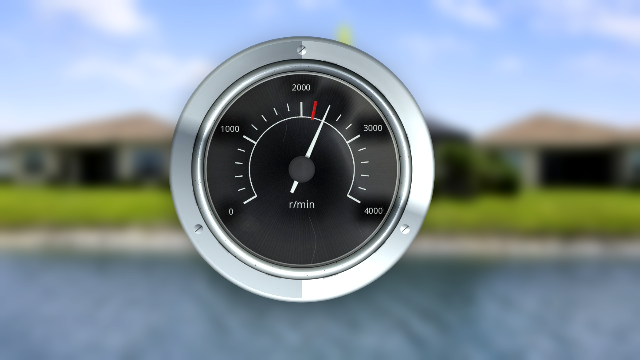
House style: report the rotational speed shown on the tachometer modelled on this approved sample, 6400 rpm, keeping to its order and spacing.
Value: 2400 rpm
